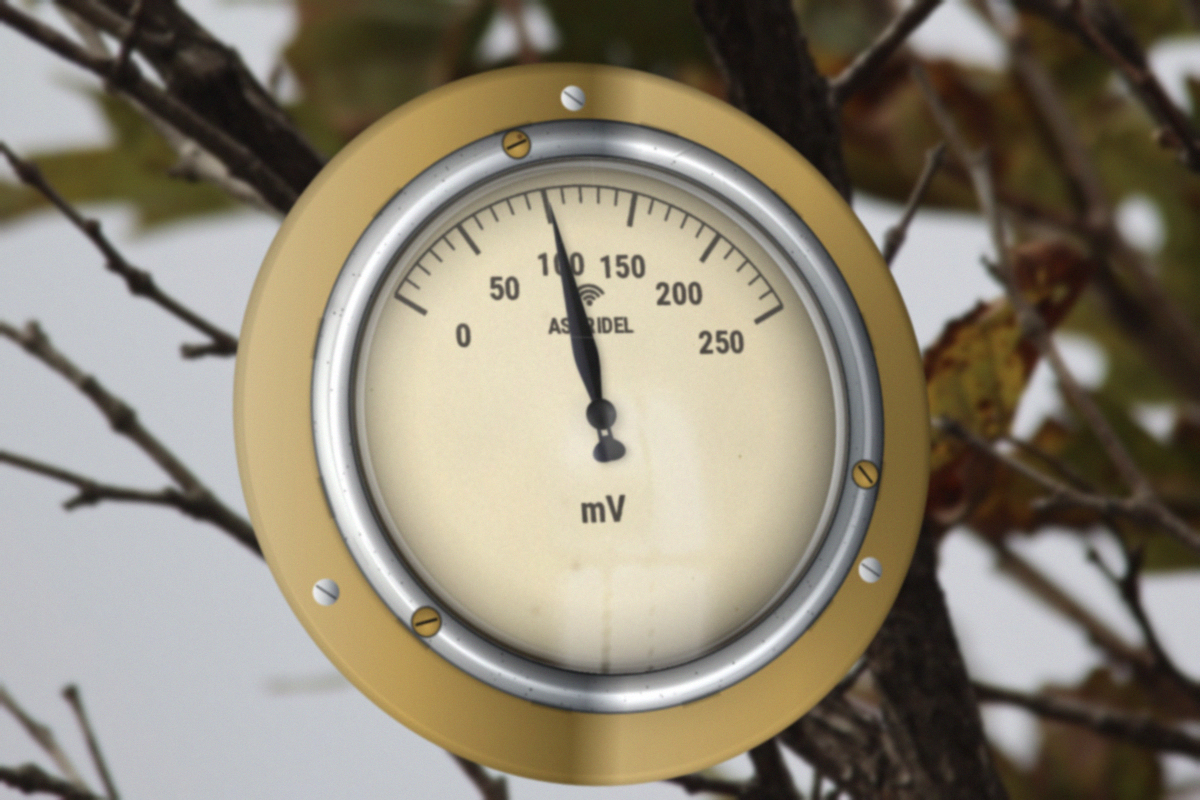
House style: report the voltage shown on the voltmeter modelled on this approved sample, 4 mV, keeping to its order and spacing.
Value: 100 mV
